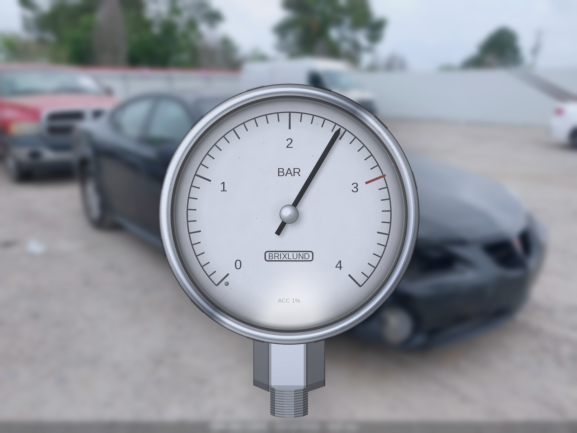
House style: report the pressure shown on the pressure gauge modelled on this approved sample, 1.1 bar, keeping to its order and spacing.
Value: 2.45 bar
